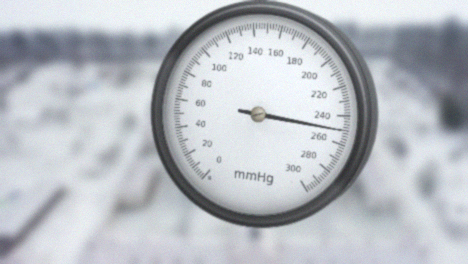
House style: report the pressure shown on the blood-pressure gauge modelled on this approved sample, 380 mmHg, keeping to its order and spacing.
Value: 250 mmHg
